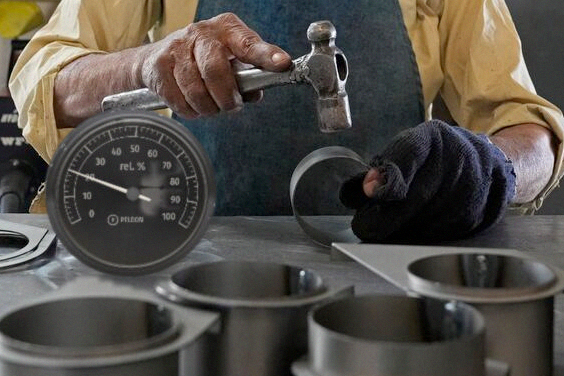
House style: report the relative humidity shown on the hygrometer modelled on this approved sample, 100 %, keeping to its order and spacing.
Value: 20 %
